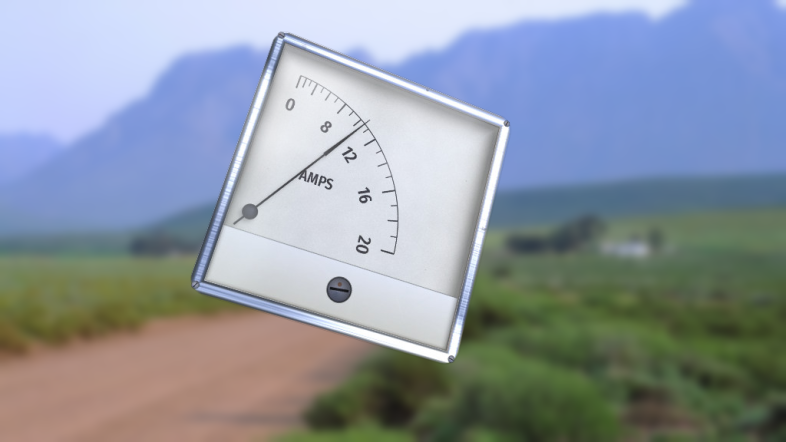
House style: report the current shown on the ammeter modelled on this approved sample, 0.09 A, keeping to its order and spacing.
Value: 10.5 A
